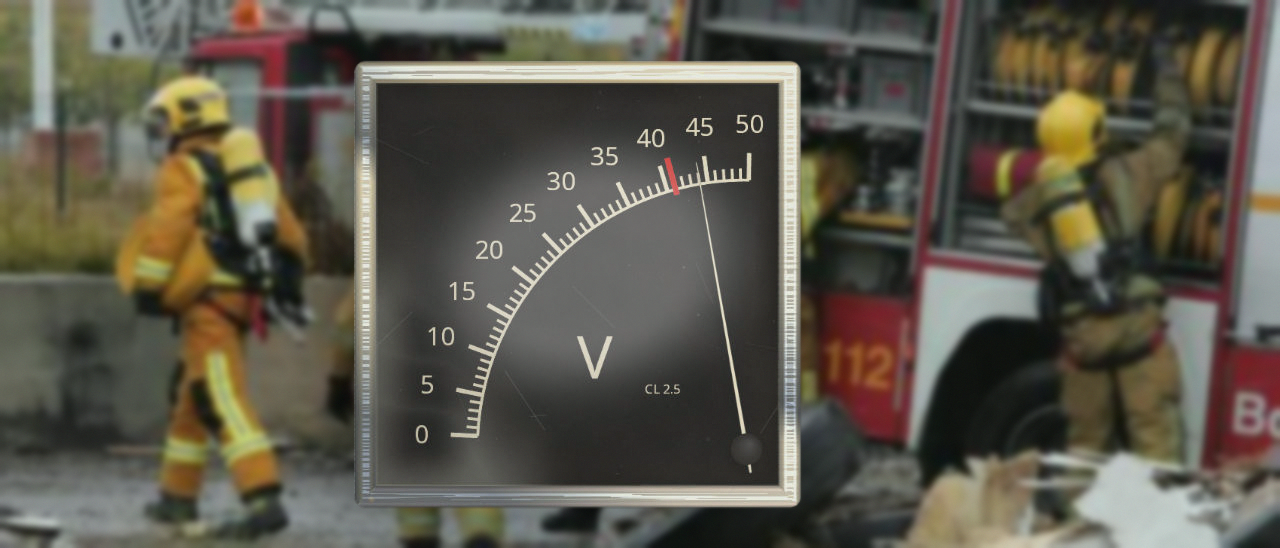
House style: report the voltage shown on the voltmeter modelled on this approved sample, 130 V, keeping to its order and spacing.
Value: 44 V
